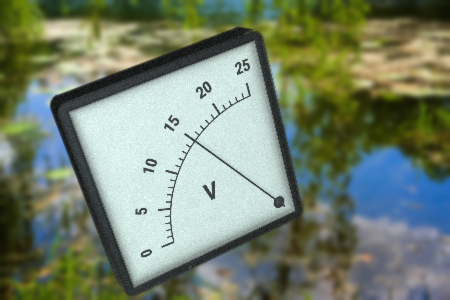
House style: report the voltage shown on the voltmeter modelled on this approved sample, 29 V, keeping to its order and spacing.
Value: 15 V
